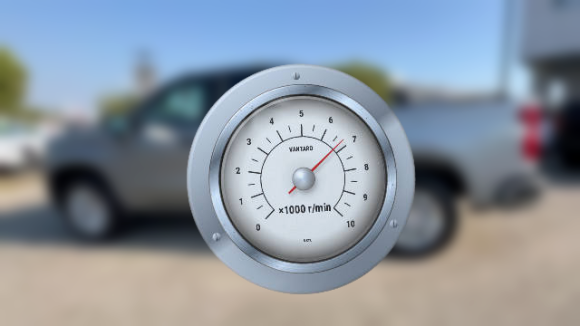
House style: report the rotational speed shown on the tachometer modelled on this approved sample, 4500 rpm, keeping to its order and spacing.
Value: 6750 rpm
